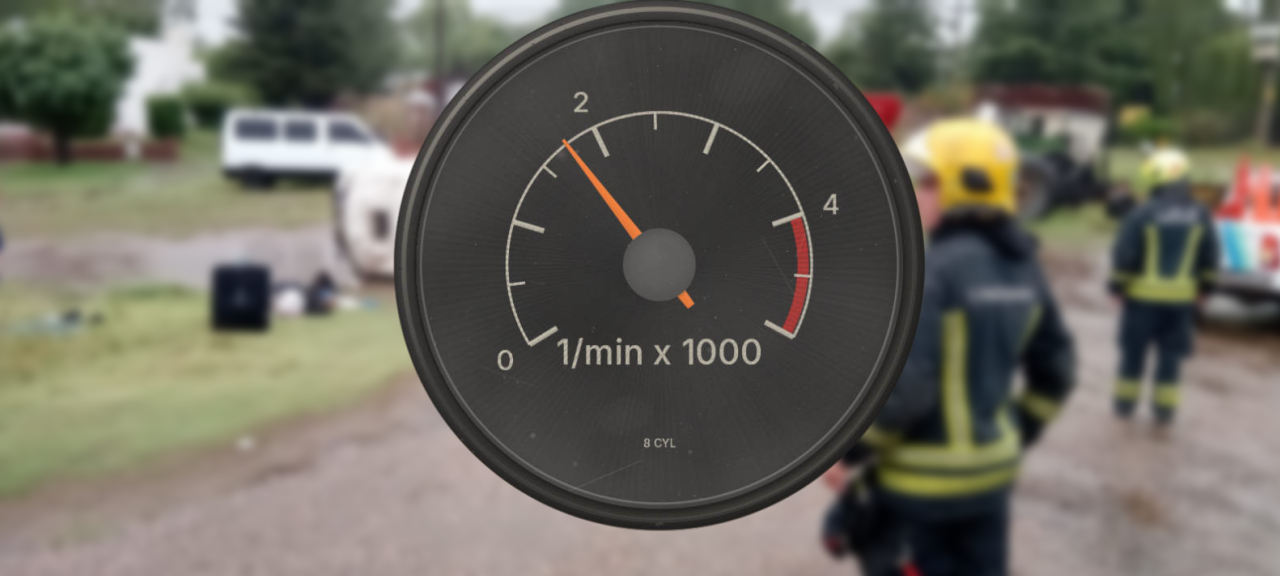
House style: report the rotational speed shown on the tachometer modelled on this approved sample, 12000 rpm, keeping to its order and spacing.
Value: 1750 rpm
